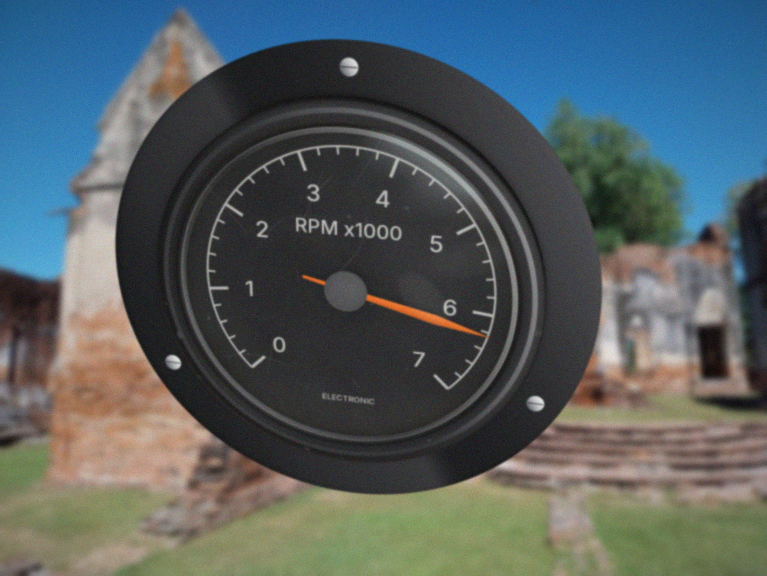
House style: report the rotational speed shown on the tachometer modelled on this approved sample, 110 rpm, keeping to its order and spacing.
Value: 6200 rpm
